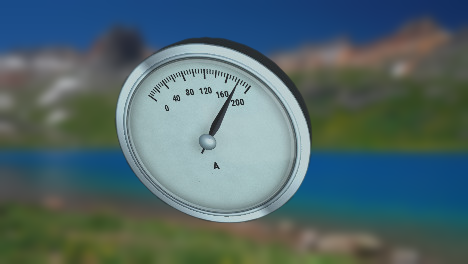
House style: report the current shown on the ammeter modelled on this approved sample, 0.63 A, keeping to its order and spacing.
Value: 180 A
